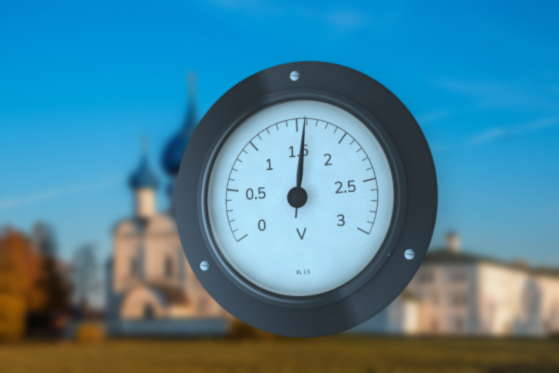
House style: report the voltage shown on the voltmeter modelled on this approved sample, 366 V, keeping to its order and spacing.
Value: 1.6 V
